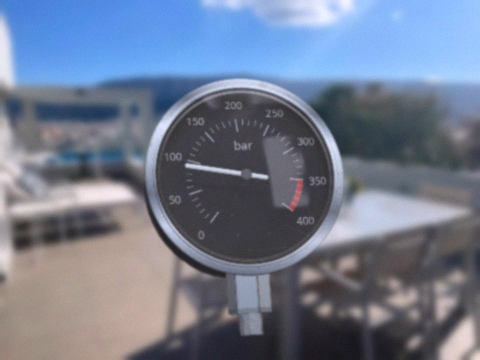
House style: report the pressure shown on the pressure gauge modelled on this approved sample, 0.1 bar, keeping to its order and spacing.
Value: 90 bar
